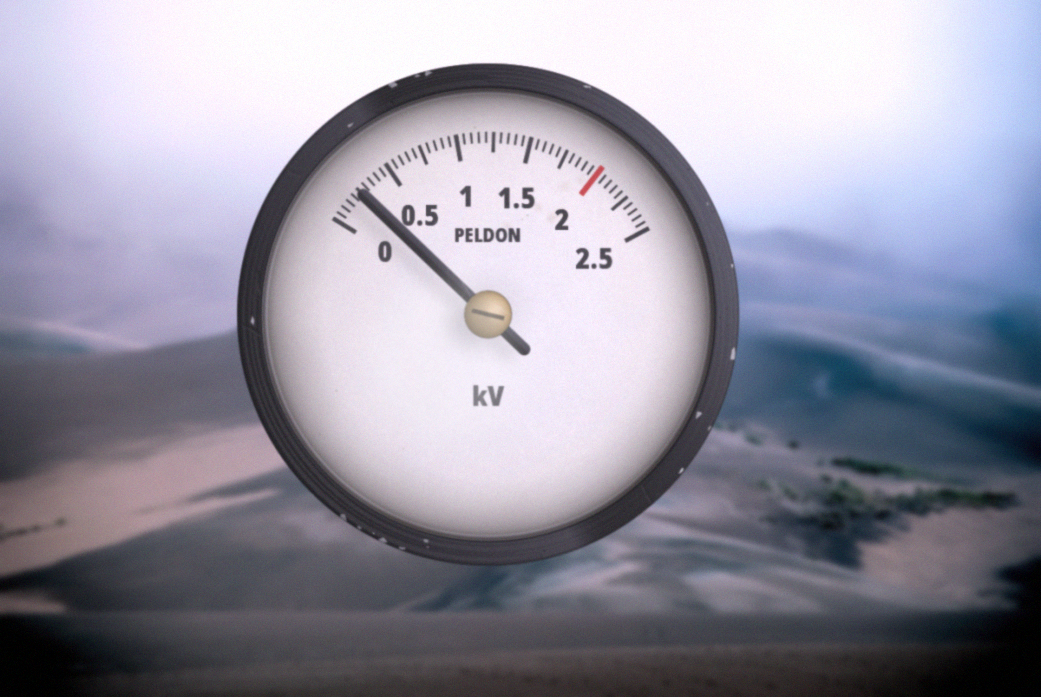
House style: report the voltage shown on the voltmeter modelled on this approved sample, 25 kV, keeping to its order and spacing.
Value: 0.25 kV
